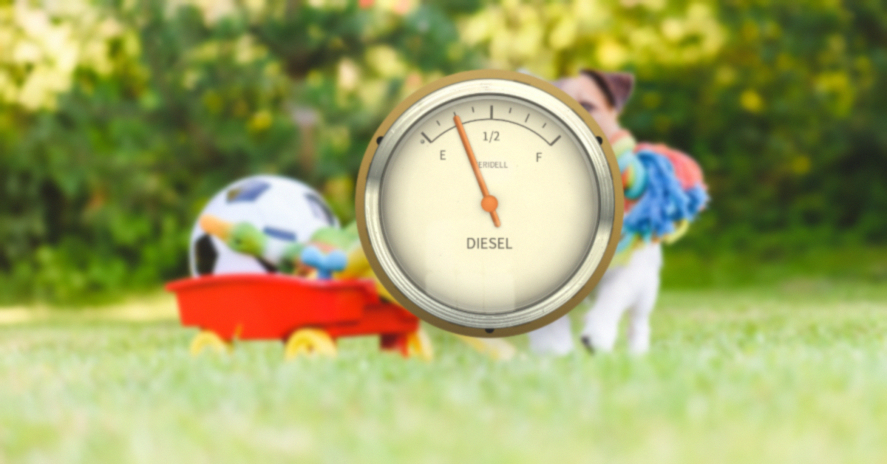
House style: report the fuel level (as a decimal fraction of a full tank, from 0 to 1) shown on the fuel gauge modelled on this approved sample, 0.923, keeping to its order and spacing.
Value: 0.25
